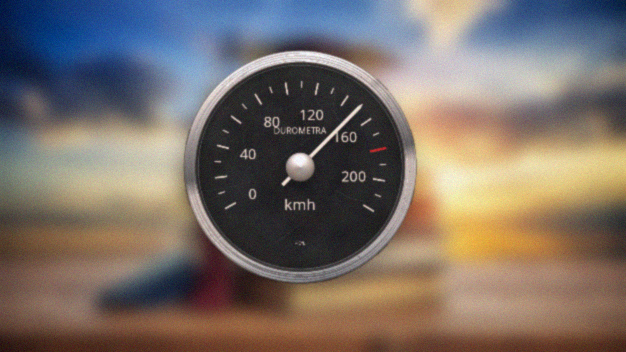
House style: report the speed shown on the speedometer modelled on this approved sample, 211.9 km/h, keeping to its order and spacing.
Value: 150 km/h
